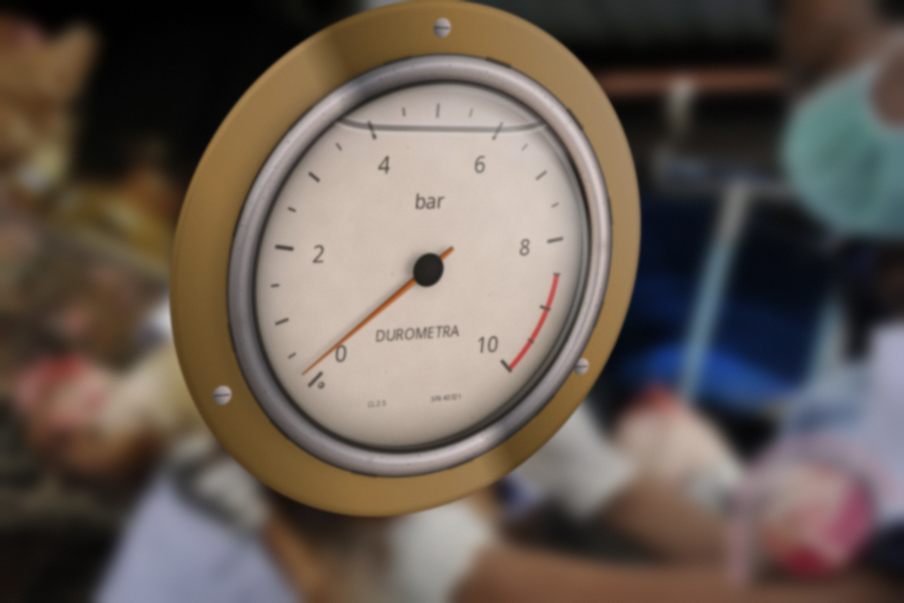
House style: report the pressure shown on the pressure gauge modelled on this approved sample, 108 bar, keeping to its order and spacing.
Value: 0.25 bar
